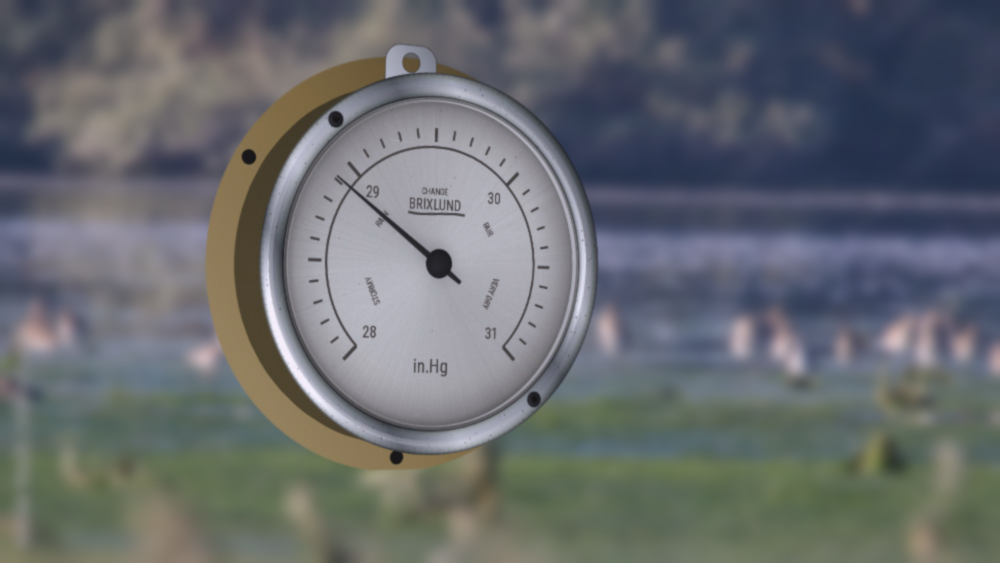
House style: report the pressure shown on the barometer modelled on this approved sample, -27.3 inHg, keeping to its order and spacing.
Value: 28.9 inHg
